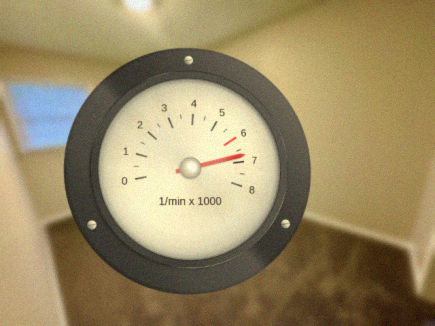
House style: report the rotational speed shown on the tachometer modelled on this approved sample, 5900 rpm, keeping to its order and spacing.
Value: 6750 rpm
